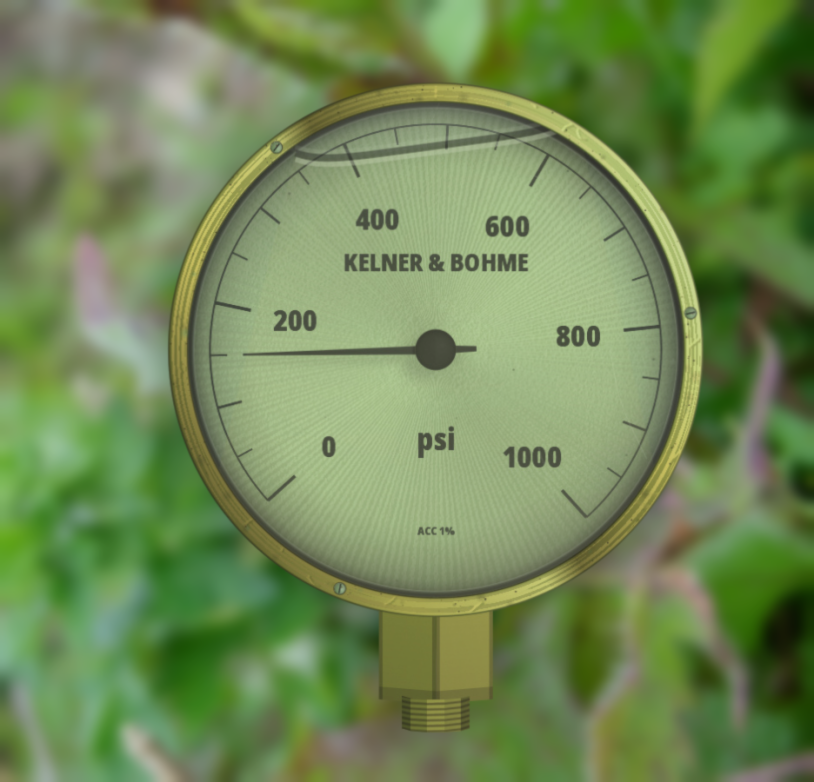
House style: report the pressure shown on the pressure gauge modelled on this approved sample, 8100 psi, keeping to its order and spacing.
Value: 150 psi
